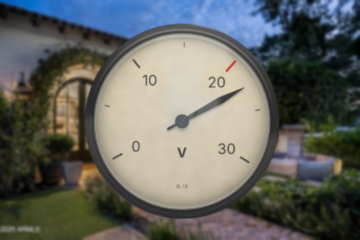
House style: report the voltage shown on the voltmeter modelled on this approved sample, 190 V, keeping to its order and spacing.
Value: 22.5 V
